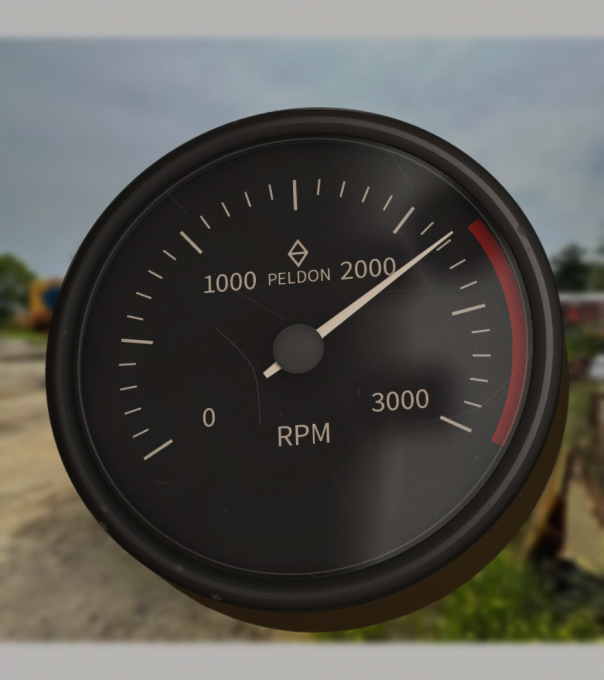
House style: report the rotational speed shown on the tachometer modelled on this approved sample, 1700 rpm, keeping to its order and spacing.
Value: 2200 rpm
